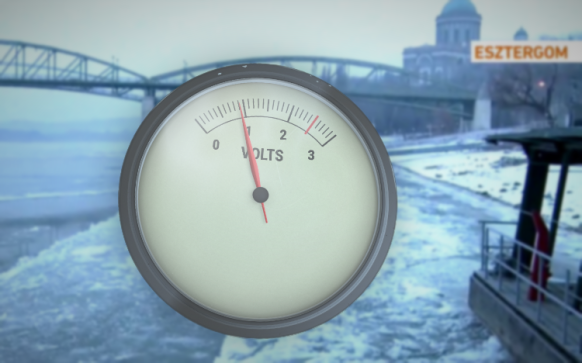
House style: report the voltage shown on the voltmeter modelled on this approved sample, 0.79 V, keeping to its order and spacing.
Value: 0.9 V
